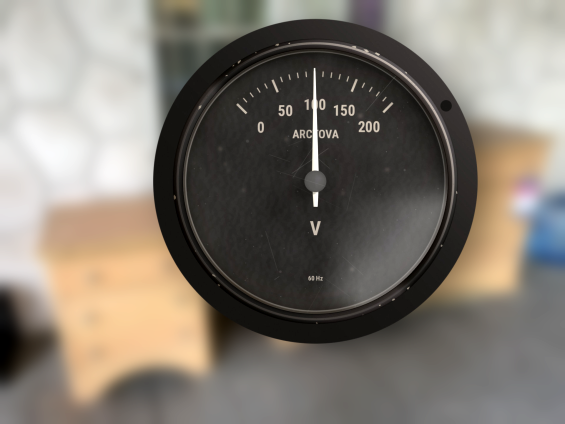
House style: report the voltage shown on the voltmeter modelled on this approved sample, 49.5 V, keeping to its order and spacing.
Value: 100 V
